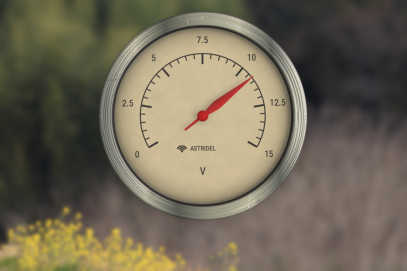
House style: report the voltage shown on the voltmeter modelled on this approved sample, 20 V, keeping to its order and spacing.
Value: 10.75 V
